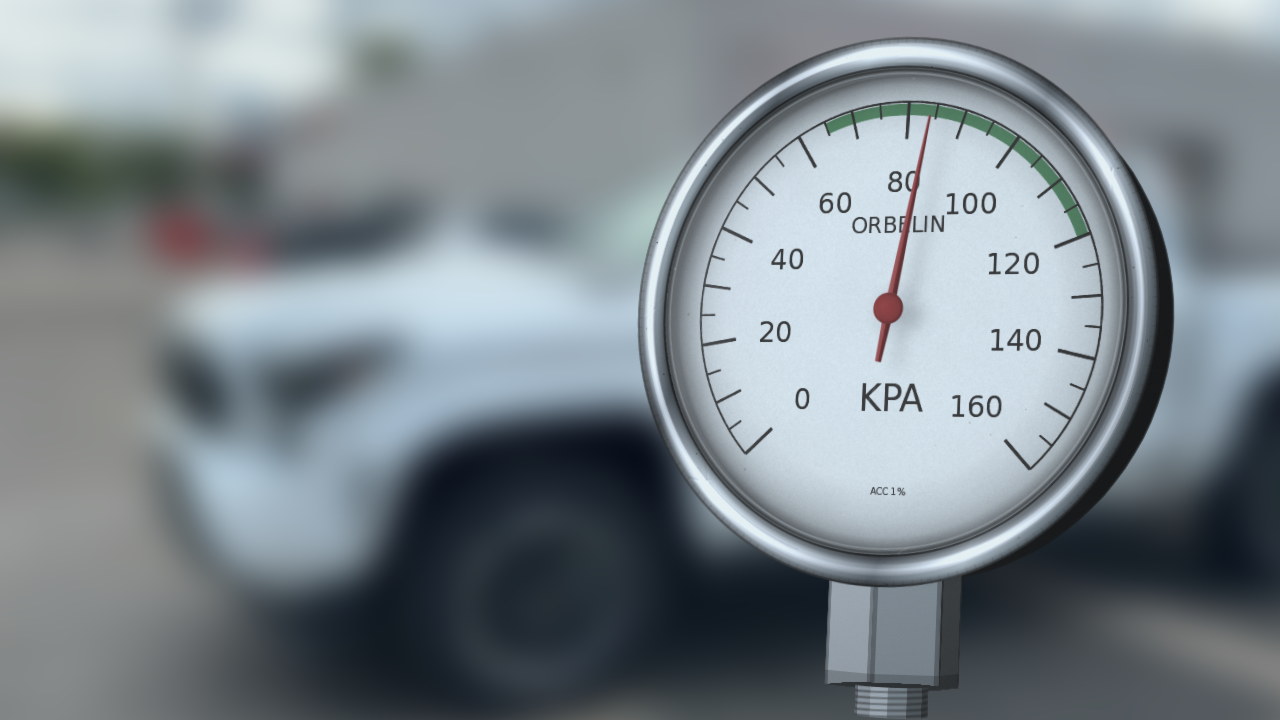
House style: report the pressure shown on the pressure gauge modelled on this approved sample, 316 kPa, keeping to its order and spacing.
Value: 85 kPa
